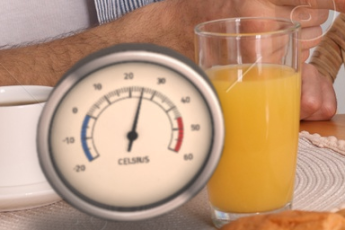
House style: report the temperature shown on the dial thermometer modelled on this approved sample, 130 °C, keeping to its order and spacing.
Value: 25 °C
